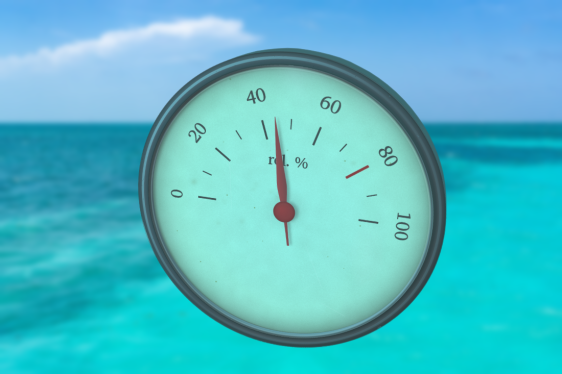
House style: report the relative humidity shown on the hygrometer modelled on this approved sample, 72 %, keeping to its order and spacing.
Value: 45 %
